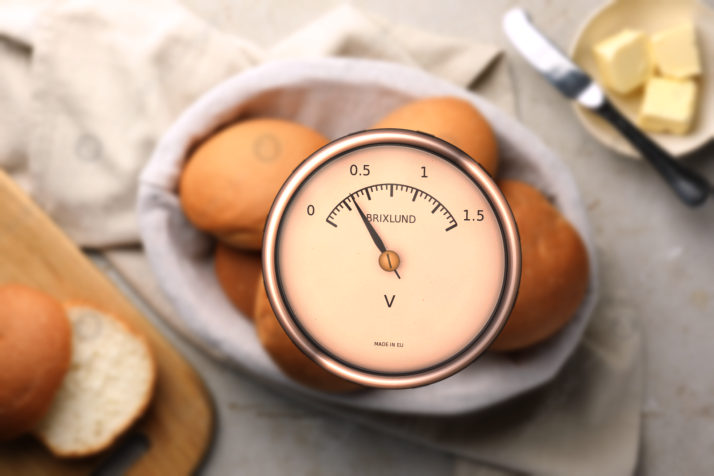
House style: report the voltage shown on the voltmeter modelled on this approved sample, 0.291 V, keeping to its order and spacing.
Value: 0.35 V
